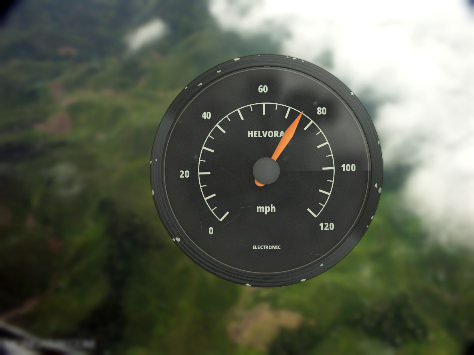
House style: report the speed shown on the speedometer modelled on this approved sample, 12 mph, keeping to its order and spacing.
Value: 75 mph
